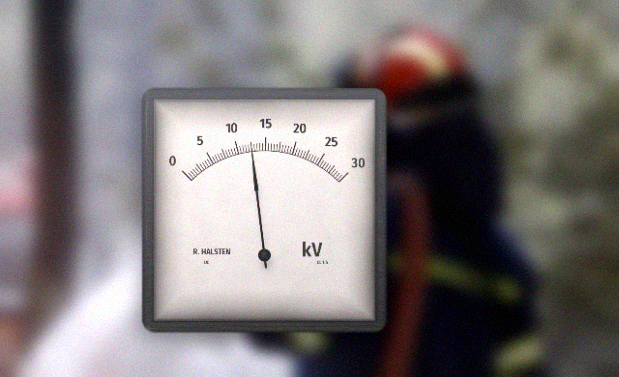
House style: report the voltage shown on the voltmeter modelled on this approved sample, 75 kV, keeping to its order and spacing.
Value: 12.5 kV
